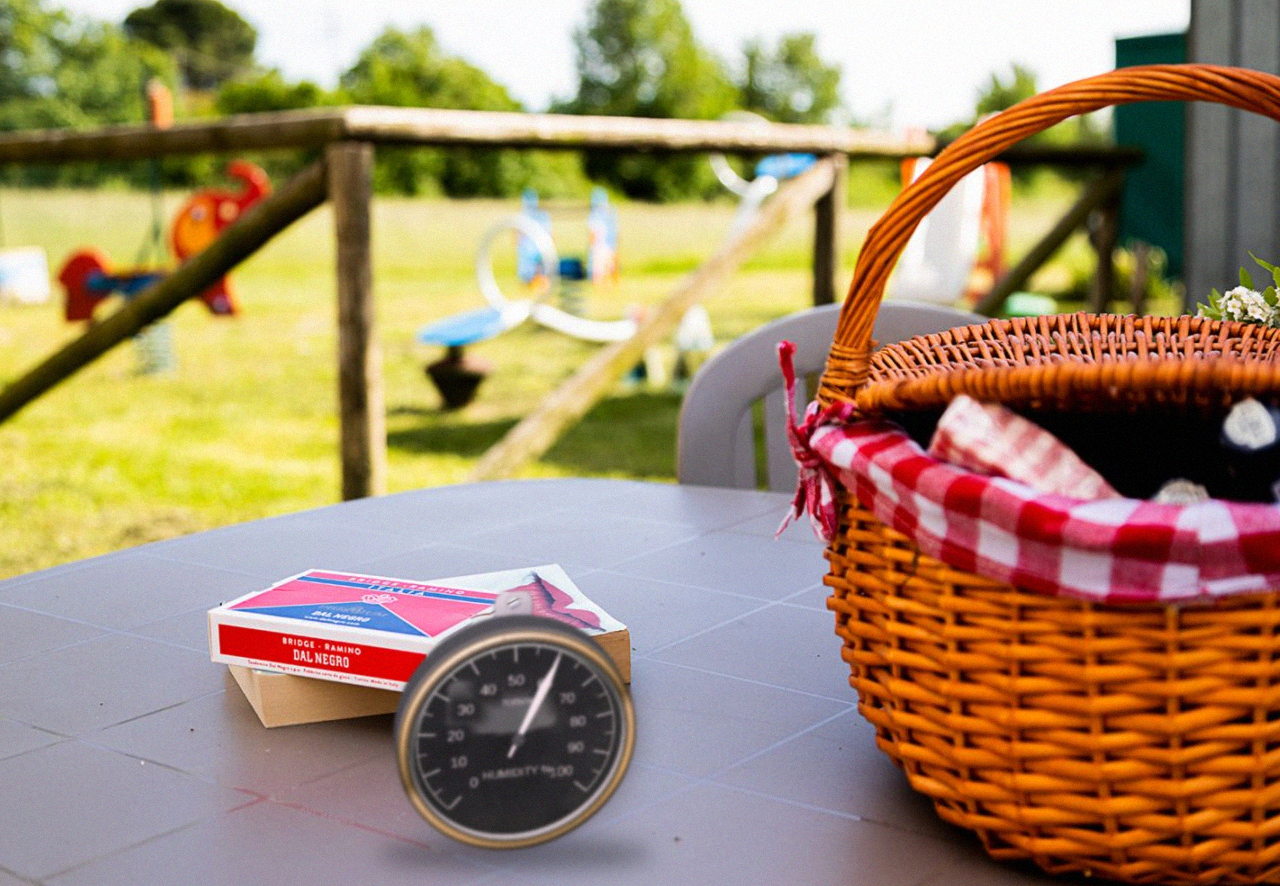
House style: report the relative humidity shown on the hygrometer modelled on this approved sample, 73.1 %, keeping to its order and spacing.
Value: 60 %
